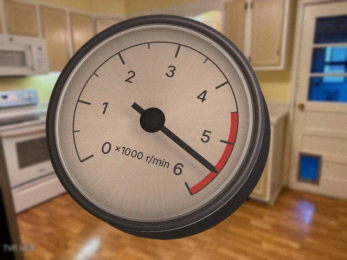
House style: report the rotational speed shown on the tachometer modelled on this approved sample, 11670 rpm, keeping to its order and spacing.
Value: 5500 rpm
